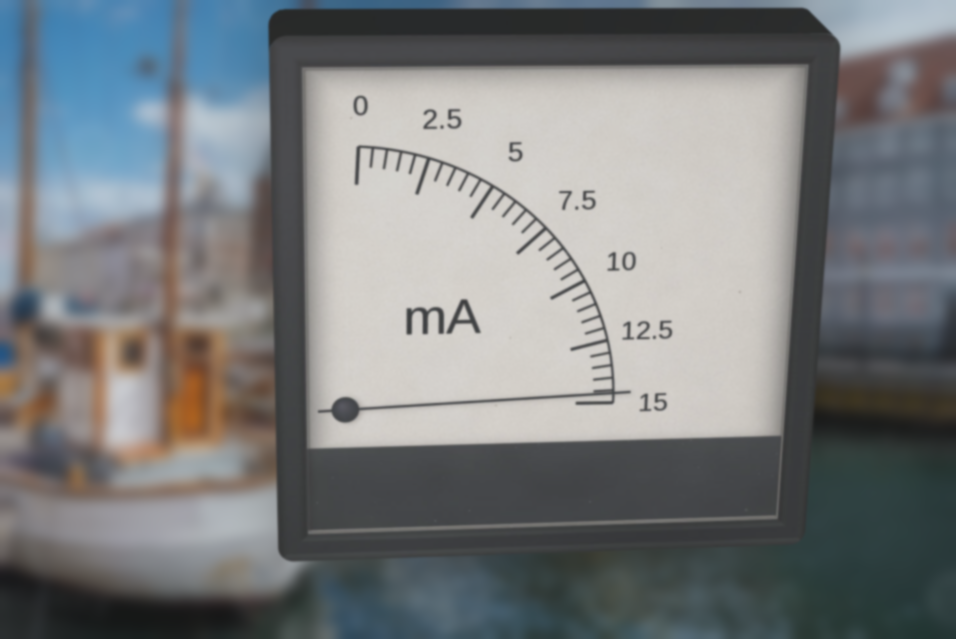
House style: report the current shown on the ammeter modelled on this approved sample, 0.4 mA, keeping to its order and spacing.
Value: 14.5 mA
